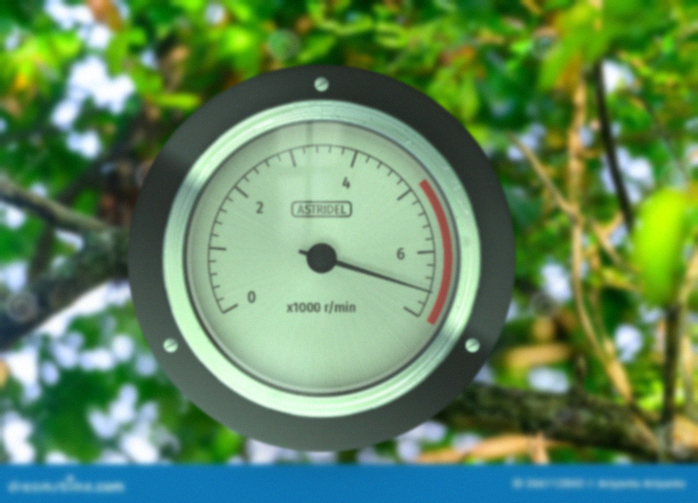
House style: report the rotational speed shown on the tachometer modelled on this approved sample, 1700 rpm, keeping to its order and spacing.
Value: 6600 rpm
